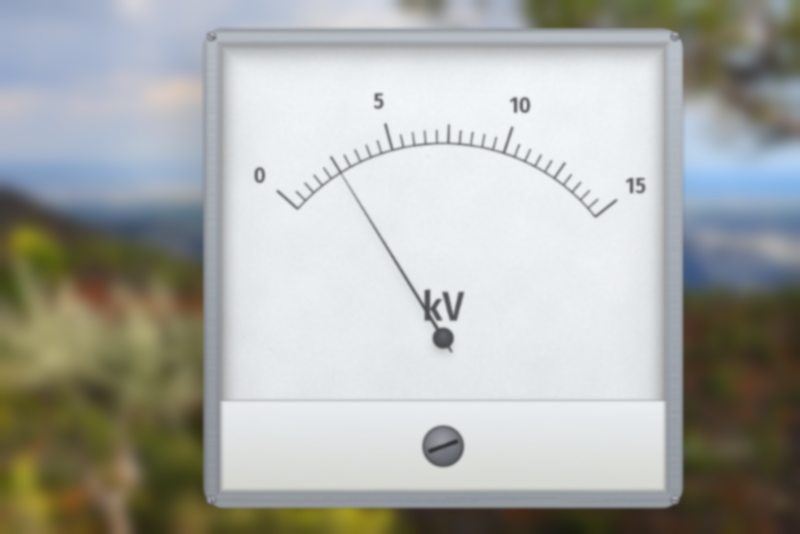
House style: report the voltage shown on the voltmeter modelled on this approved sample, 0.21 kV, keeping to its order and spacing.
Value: 2.5 kV
